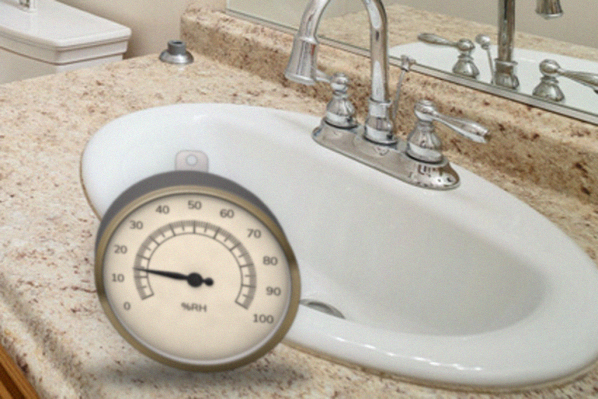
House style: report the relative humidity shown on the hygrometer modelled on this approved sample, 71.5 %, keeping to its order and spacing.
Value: 15 %
